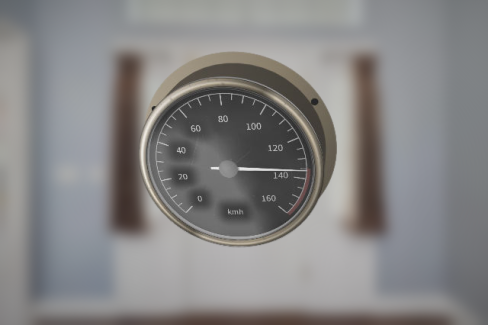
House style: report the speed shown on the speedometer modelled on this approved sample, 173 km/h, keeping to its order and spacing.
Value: 135 km/h
